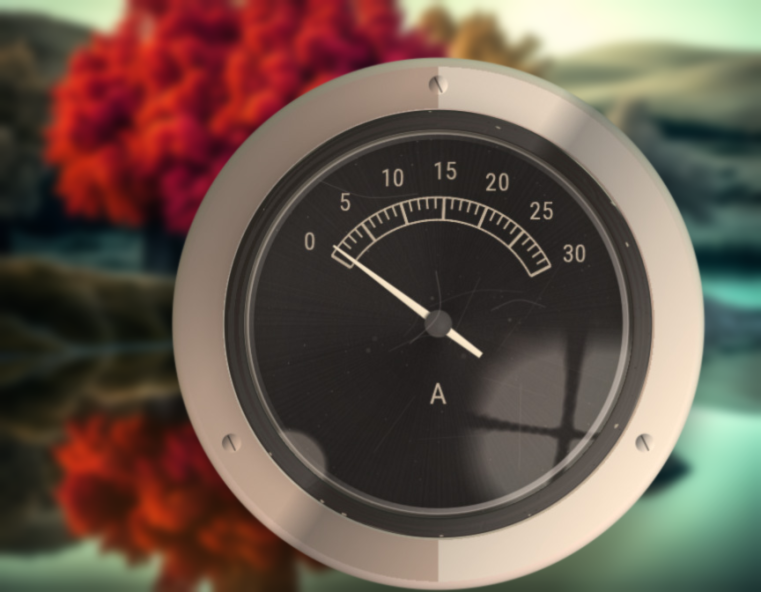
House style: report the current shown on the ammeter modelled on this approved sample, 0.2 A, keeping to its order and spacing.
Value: 1 A
